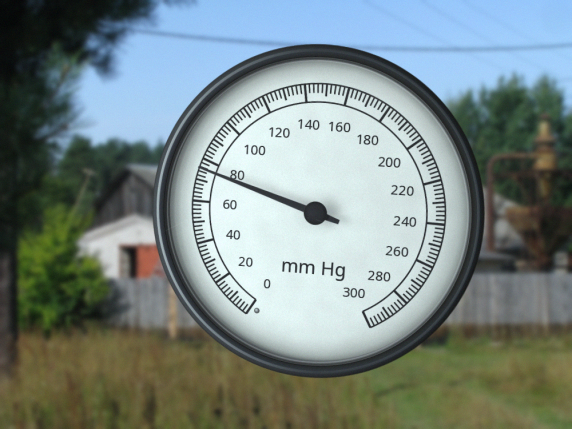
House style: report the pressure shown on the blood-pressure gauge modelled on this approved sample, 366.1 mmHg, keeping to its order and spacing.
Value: 76 mmHg
